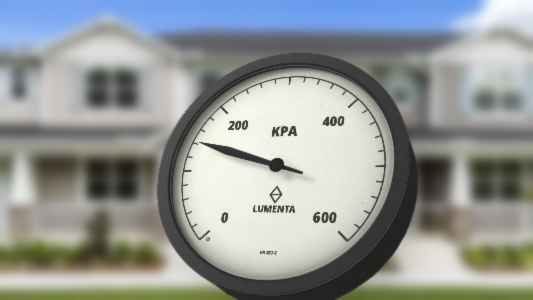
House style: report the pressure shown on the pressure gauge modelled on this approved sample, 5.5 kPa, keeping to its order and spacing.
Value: 140 kPa
